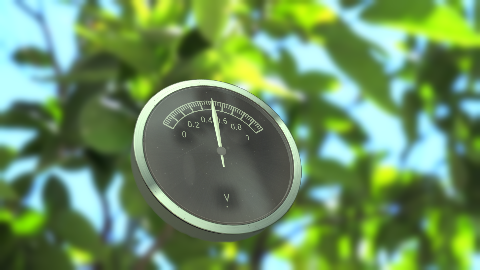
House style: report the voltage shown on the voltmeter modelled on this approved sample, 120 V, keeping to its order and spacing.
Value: 0.5 V
